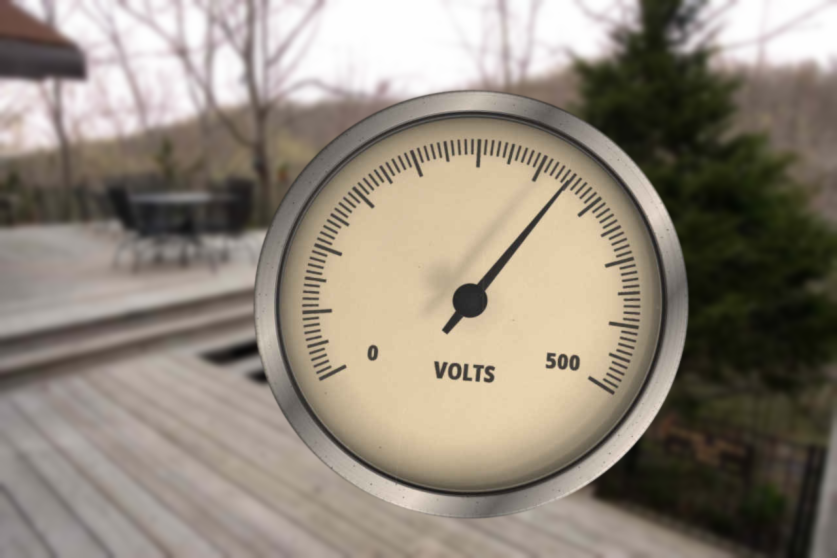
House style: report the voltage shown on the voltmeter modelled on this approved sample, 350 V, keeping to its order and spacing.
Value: 325 V
